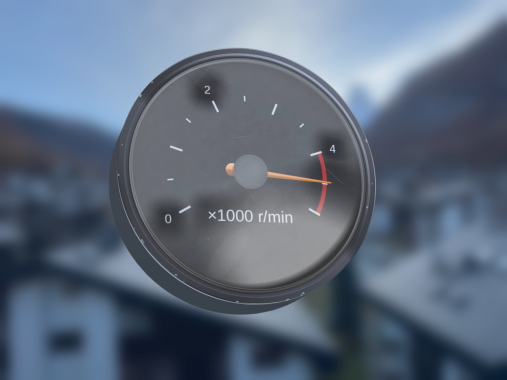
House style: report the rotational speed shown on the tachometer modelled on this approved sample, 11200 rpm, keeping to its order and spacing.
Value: 4500 rpm
